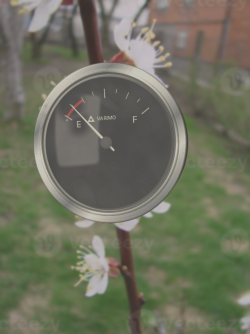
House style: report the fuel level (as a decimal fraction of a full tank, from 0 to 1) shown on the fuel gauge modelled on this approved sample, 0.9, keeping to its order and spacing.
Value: 0.125
